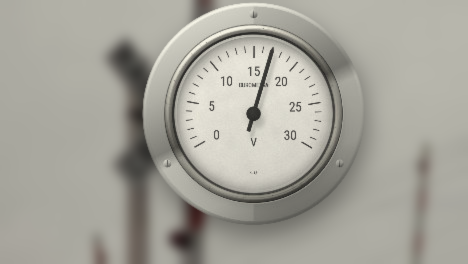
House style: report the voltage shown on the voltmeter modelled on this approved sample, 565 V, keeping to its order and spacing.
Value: 17 V
